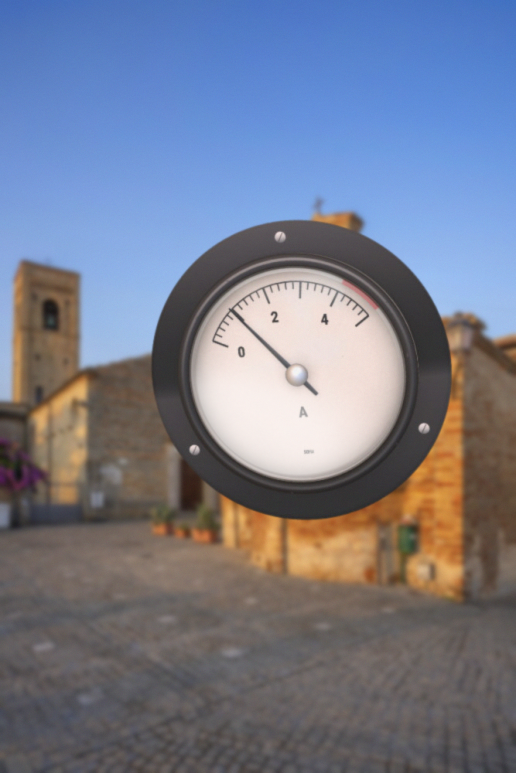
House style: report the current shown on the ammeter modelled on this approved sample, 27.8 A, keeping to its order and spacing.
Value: 1 A
